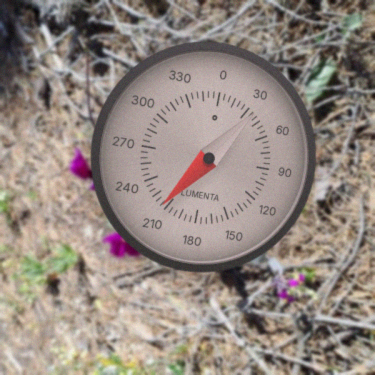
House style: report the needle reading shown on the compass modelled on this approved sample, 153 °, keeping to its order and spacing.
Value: 215 °
